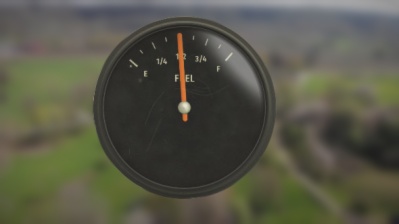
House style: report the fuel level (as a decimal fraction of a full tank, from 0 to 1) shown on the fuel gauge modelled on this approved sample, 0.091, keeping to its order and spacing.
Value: 0.5
